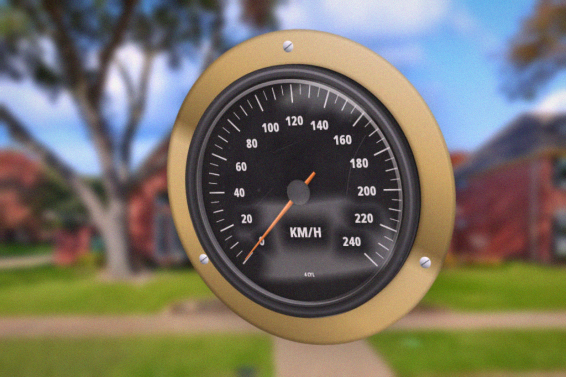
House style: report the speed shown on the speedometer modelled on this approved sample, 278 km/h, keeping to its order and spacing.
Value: 0 km/h
